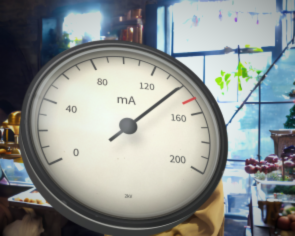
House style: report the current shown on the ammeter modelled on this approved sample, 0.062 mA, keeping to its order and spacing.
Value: 140 mA
